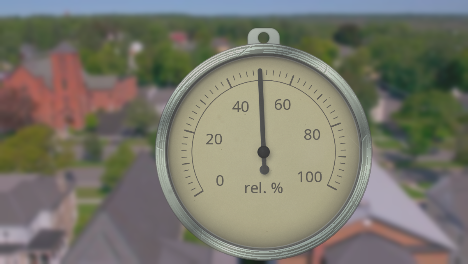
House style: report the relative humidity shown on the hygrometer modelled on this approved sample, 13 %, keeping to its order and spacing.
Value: 50 %
